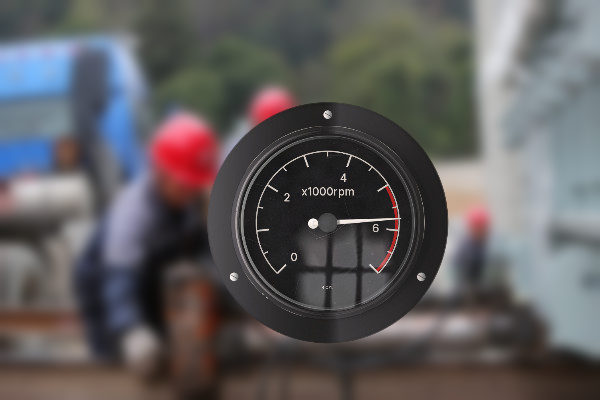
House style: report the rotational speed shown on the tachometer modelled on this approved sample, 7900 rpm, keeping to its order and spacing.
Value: 5750 rpm
